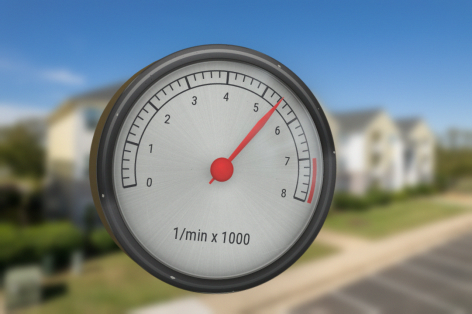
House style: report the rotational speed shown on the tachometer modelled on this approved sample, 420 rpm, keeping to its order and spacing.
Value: 5400 rpm
